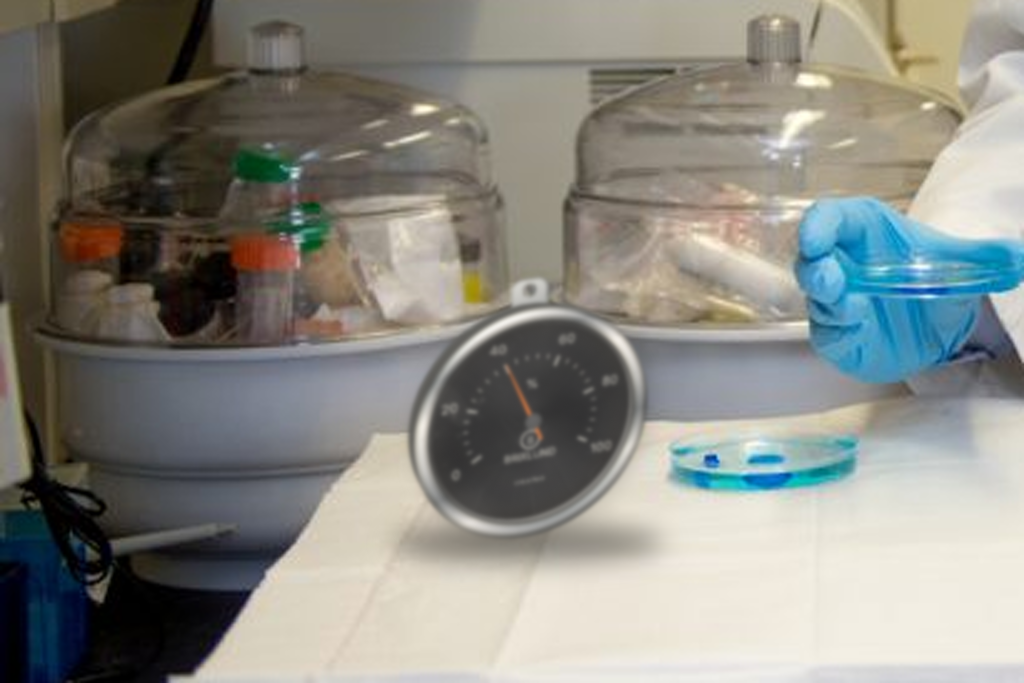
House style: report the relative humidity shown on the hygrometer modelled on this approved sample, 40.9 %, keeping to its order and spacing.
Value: 40 %
